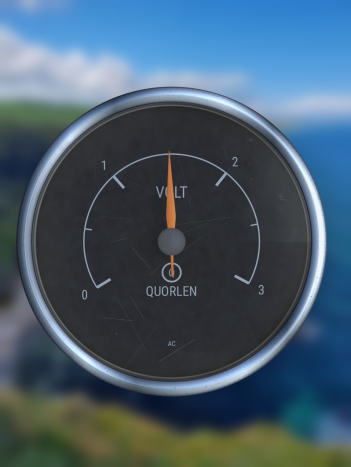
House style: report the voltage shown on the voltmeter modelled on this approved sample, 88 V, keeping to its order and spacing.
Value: 1.5 V
